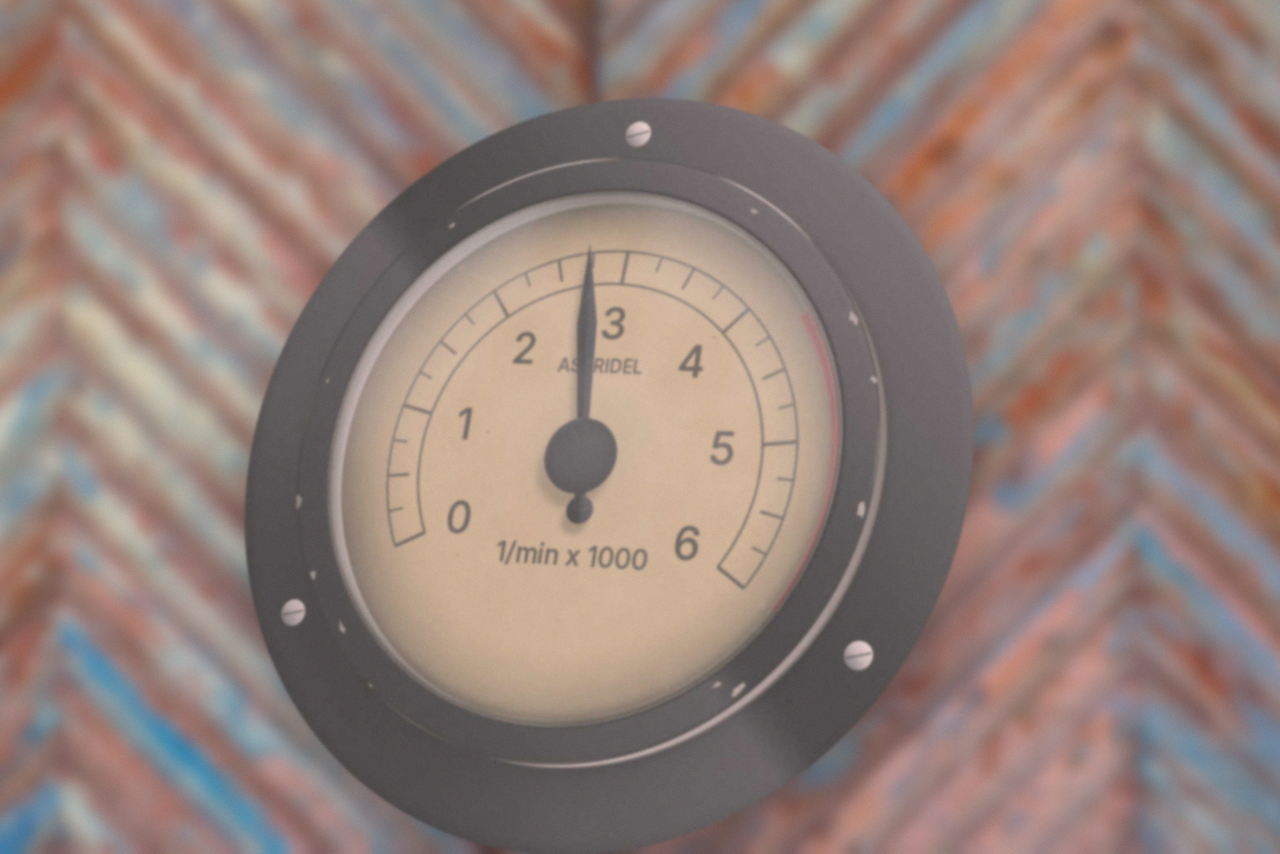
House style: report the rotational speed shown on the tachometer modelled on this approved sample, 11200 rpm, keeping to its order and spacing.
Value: 2750 rpm
